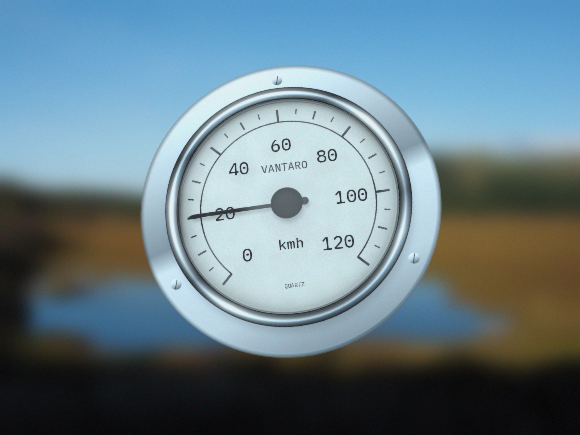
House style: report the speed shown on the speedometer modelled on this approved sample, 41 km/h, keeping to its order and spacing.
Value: 20 km/h
